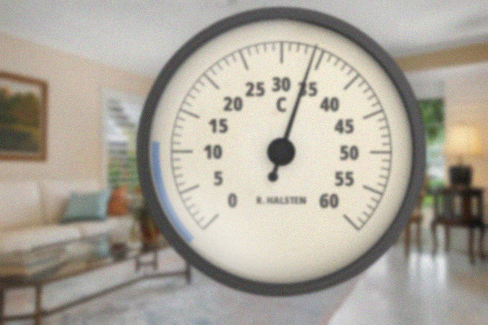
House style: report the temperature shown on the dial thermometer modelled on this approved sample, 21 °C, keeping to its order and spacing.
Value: 34 °C
